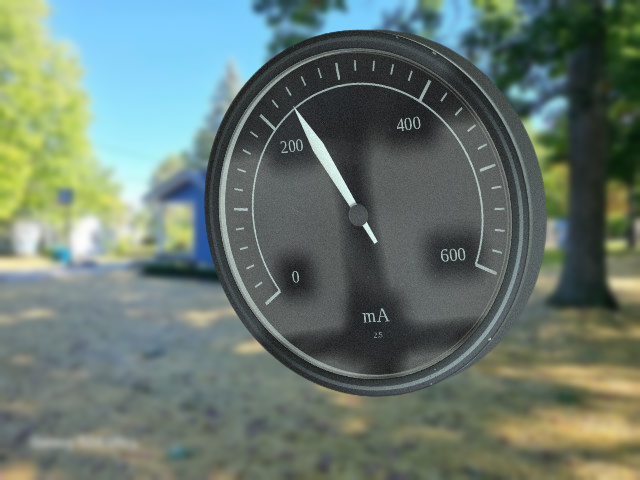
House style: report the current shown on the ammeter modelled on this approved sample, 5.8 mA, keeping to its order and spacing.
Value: 240 mA
